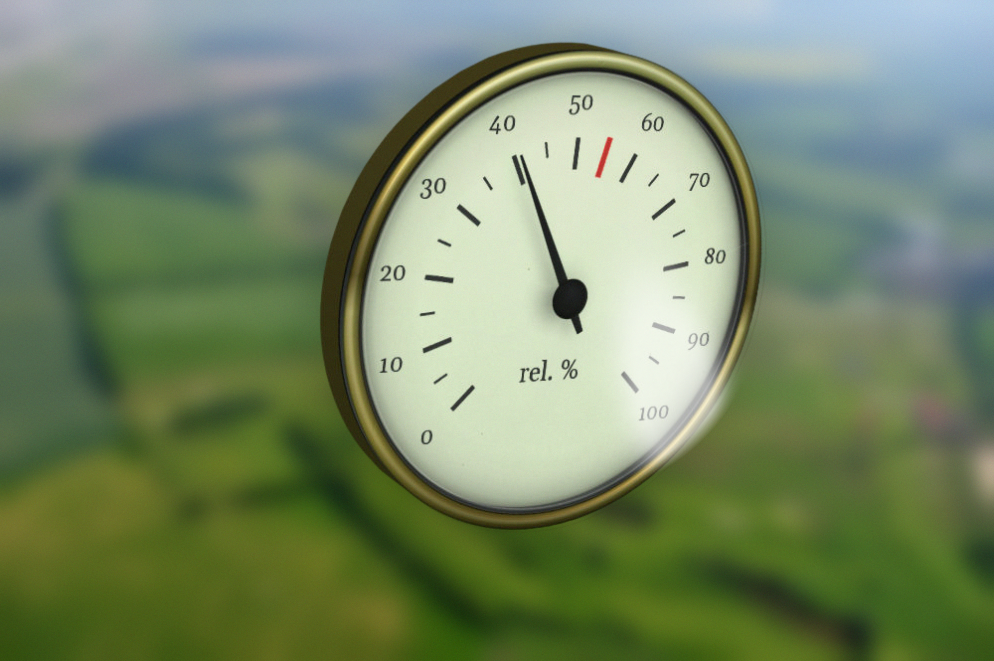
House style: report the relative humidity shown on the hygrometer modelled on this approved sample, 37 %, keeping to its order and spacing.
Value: 40 %
